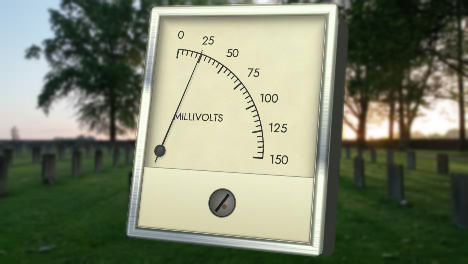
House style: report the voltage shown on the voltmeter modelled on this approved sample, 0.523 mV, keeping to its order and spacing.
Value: 25 mV
